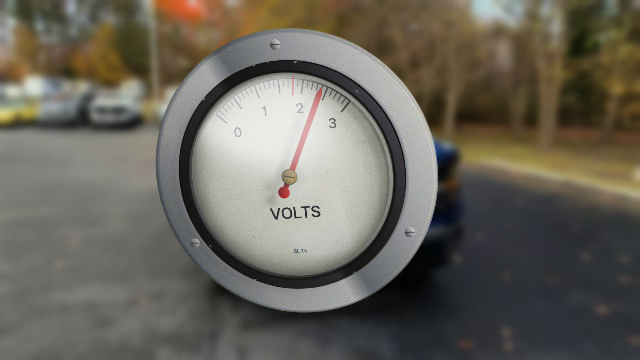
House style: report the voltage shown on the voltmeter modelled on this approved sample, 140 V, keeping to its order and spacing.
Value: 2.4 V
